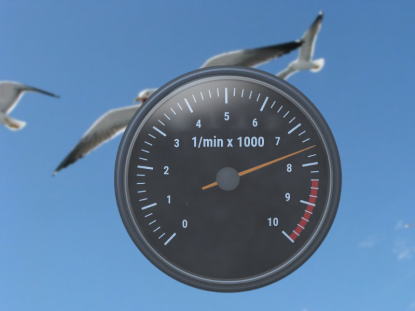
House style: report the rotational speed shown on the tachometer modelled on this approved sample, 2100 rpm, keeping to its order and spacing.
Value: 7600 rpm
